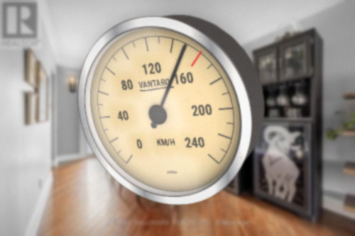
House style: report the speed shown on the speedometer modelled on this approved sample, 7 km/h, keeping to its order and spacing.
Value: 150 km/h
